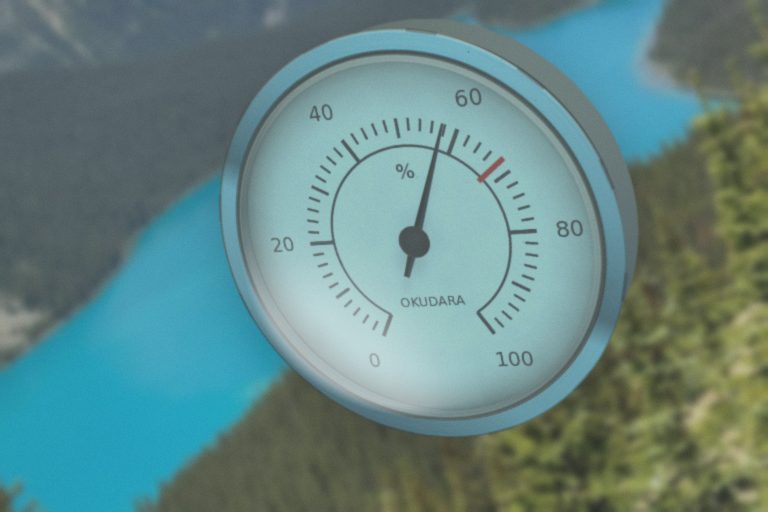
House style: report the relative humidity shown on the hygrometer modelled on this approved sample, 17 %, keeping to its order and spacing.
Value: 58 %
